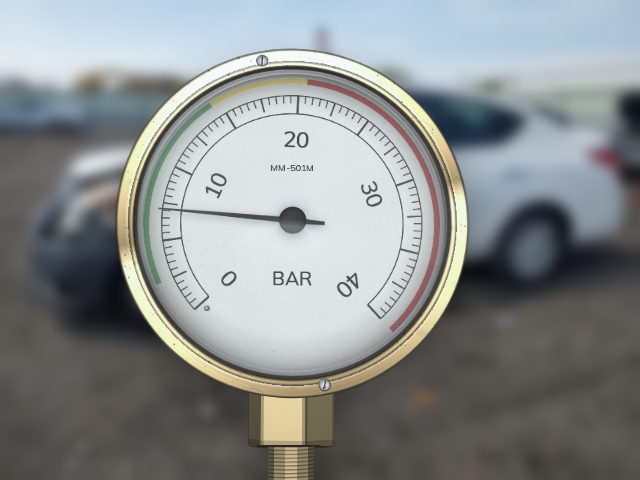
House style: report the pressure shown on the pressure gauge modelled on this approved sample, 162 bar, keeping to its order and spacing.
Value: 7 bar
